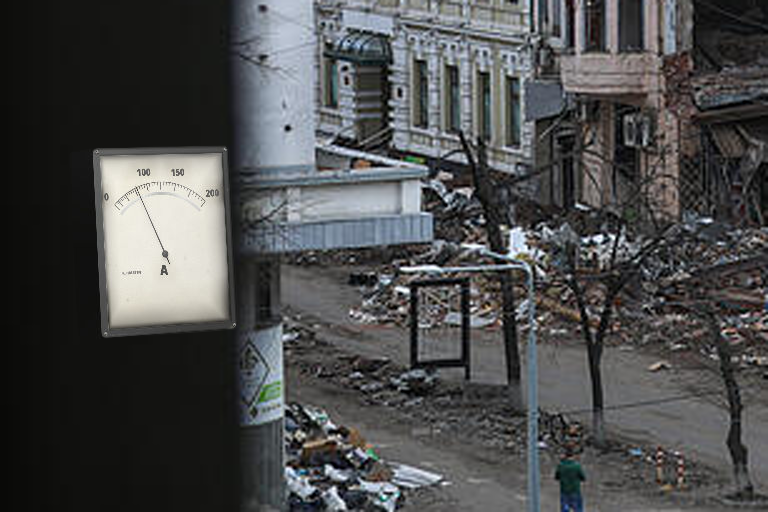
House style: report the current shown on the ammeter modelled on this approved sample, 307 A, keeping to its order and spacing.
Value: 75 A
